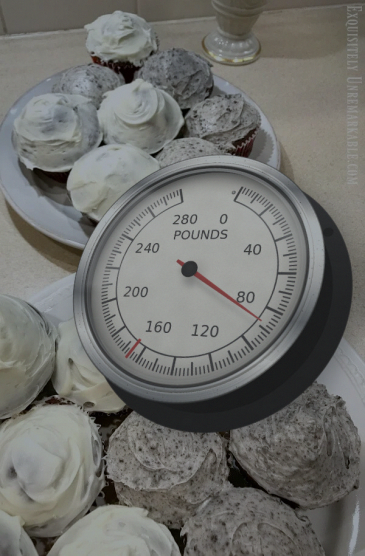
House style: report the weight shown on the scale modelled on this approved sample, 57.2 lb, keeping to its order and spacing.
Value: 88 lb
